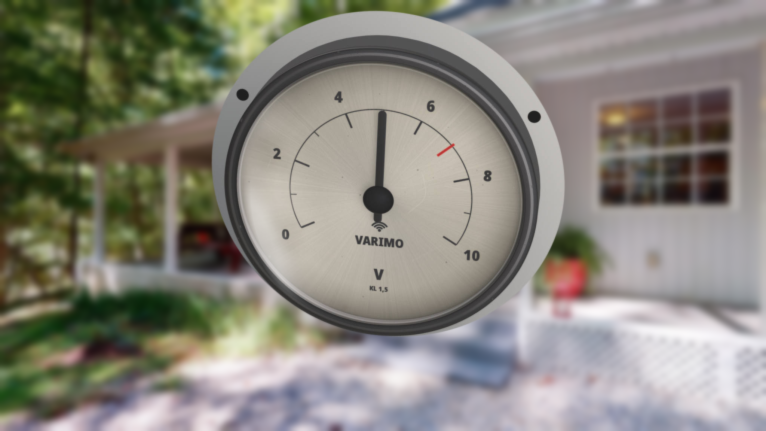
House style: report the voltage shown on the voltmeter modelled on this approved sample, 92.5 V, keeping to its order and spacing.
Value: 5 V
